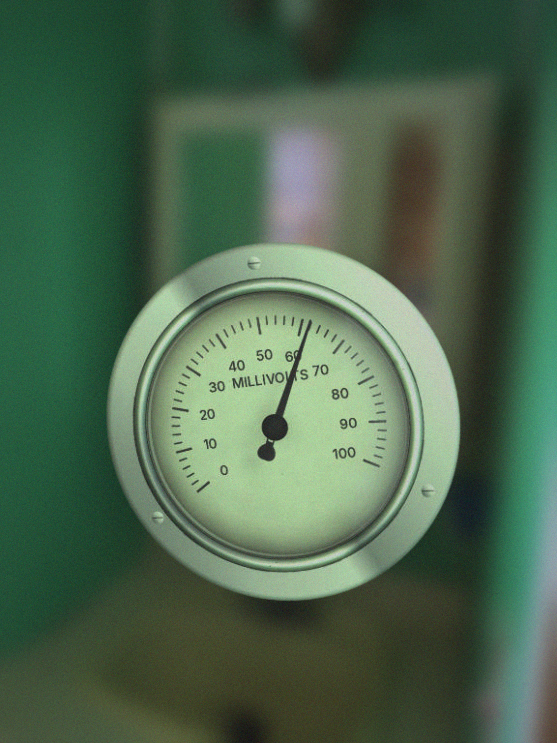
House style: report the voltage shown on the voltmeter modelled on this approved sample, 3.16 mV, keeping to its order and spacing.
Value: 62 mV
